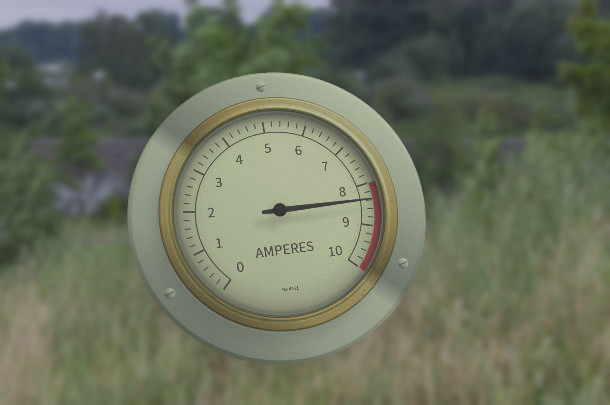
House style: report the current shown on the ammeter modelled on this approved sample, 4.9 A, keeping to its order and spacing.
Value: 8.4 A
